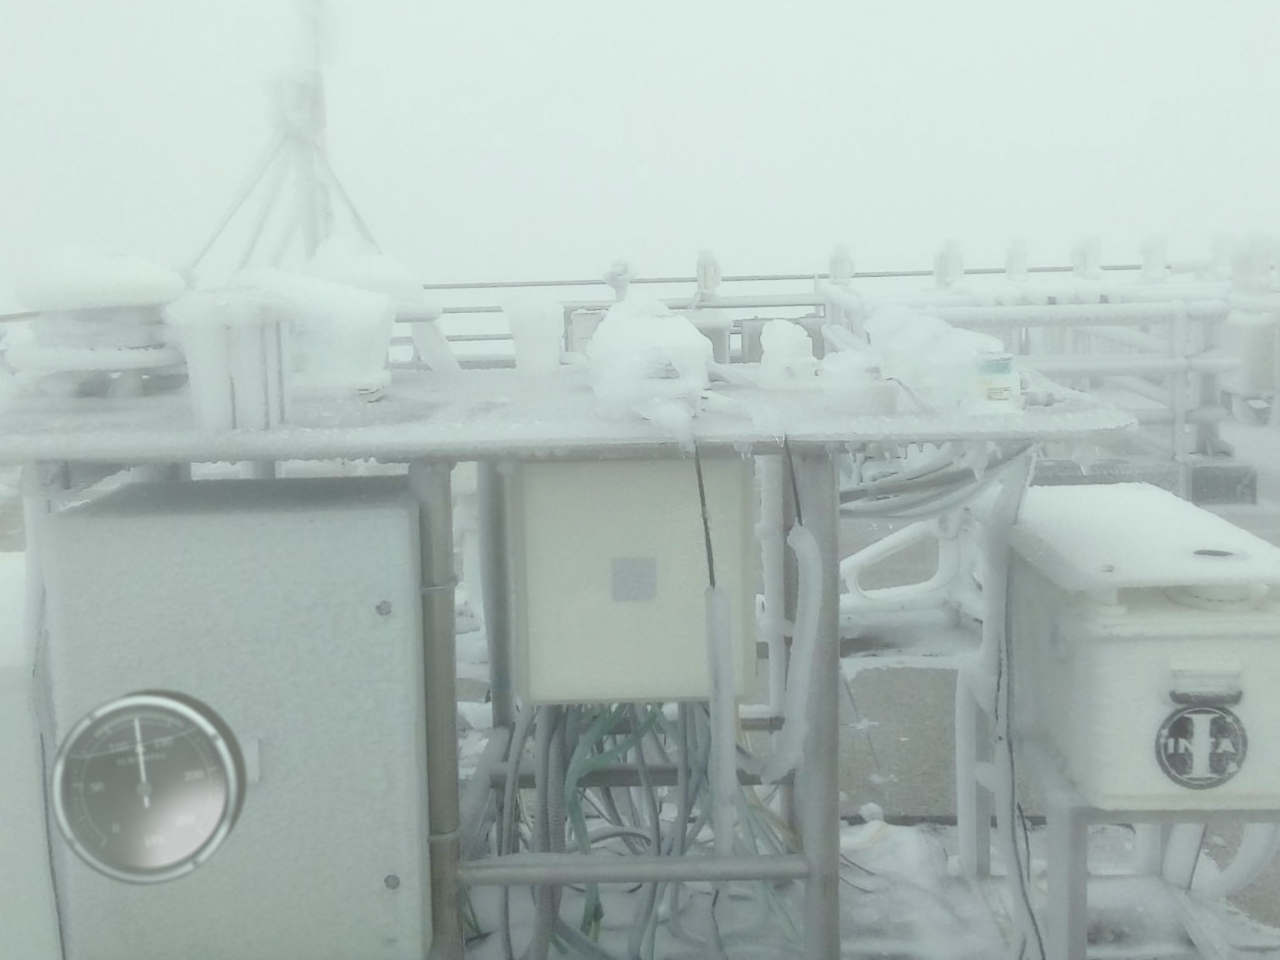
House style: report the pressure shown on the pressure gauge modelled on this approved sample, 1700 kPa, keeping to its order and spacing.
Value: 125 kPa
